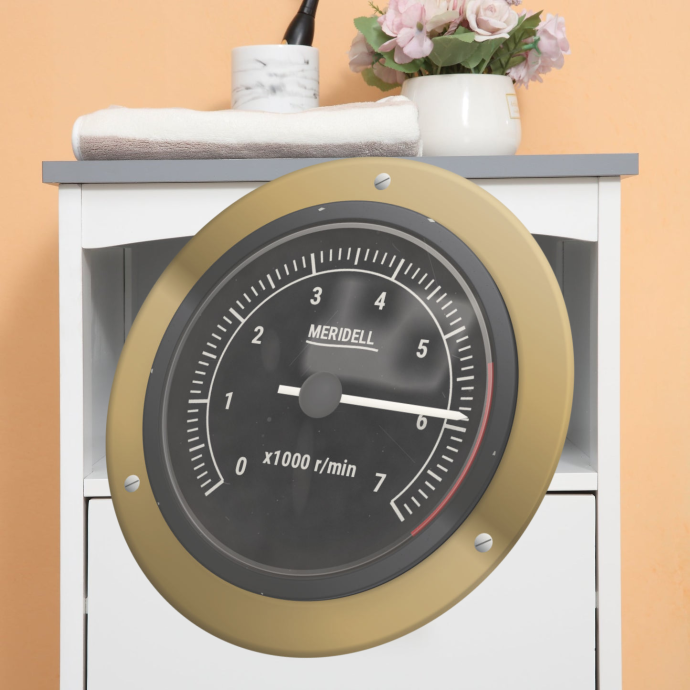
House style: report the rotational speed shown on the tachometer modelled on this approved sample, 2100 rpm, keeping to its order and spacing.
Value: 5900 rpm
